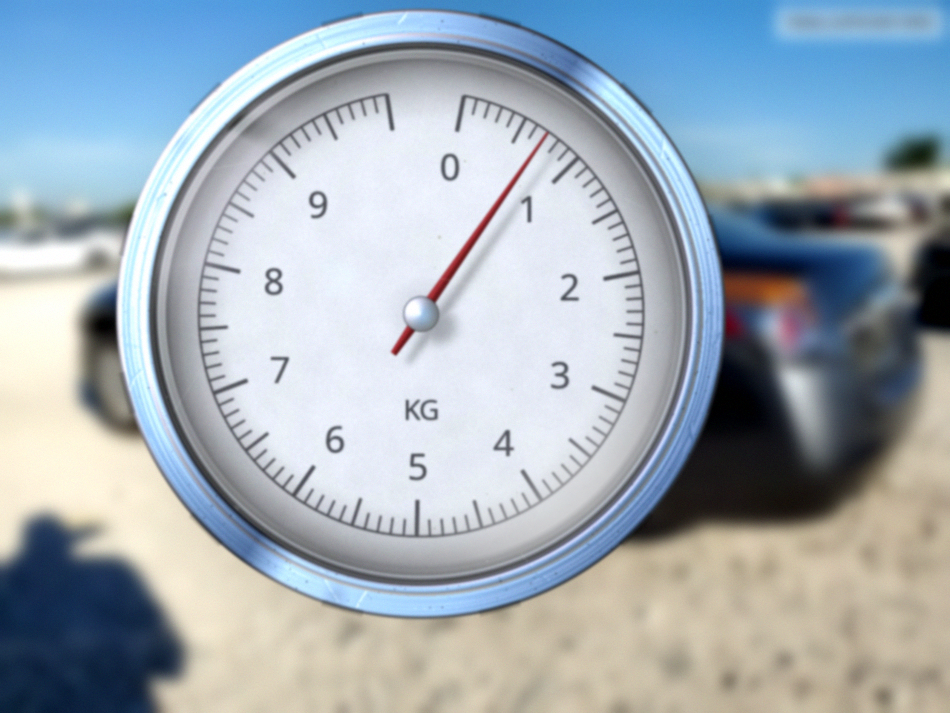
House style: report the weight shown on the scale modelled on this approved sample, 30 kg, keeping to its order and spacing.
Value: 0.7 kg
